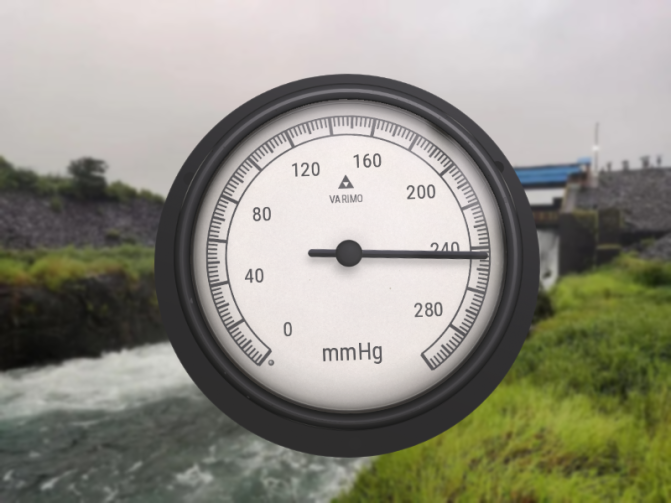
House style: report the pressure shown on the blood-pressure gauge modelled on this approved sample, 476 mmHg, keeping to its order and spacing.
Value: 244 mmHg
